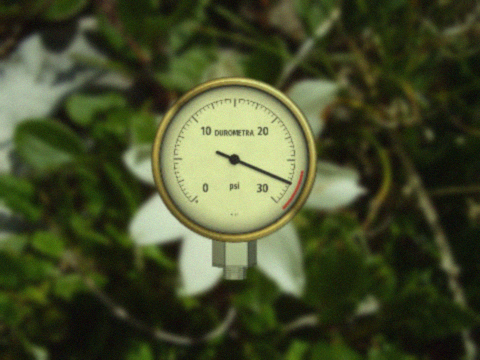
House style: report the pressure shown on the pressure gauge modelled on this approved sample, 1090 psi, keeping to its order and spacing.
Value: 27.5 psi
